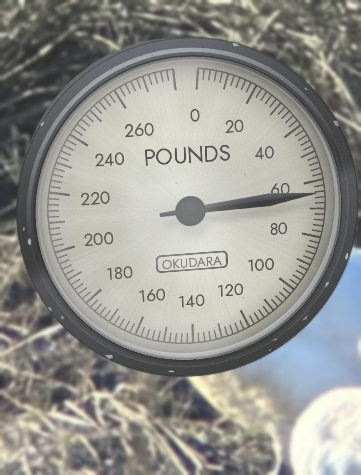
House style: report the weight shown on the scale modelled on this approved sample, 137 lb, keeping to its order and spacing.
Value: 64 lb
